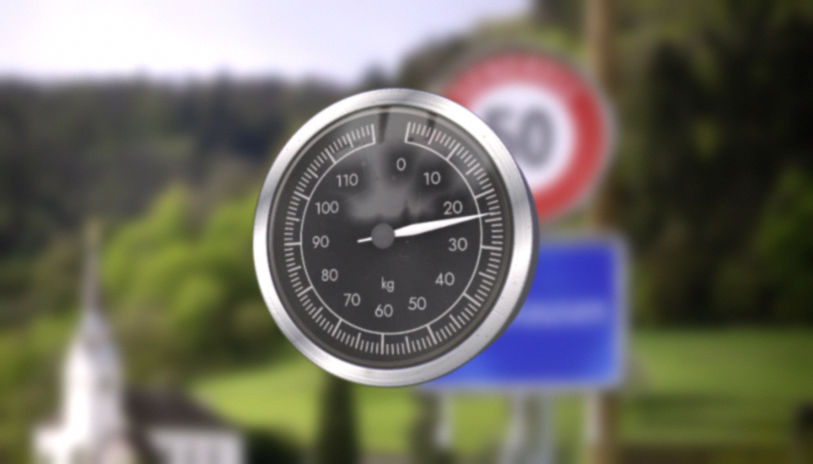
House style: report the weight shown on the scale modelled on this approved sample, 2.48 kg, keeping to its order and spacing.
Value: 24 kg
